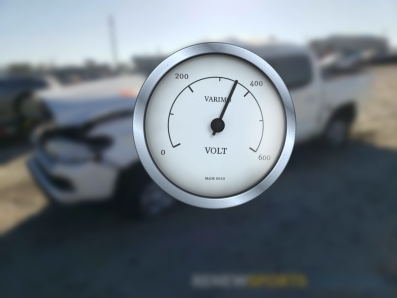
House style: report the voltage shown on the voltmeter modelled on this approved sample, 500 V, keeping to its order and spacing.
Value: 350 V
